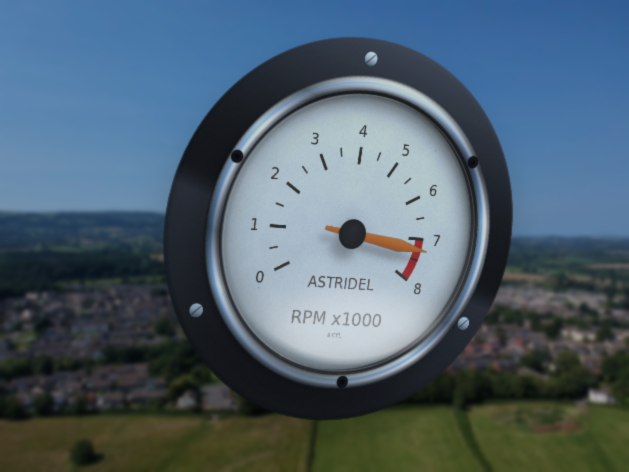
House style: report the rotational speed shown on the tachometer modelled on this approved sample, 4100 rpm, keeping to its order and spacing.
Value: 7250 rpm
